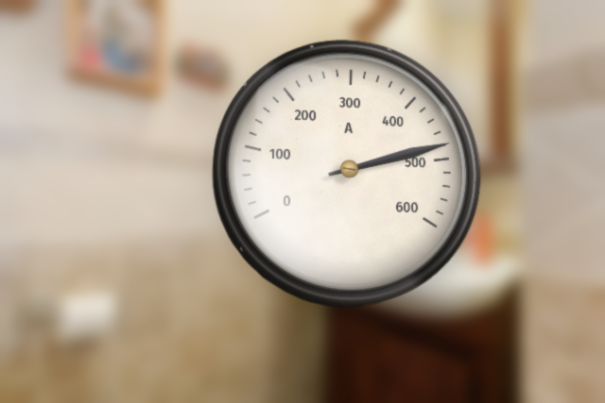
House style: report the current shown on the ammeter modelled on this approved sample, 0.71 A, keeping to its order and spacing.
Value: 480 A
